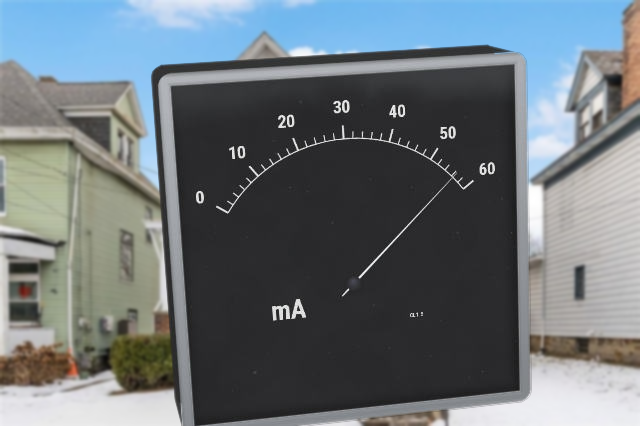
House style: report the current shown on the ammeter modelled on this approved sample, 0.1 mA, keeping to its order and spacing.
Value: 56 mA
